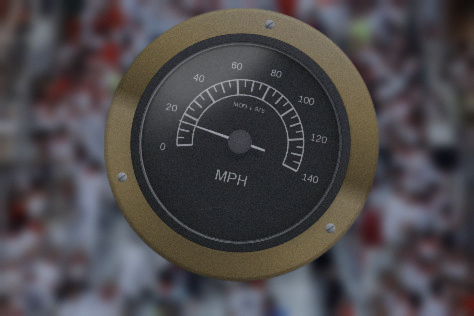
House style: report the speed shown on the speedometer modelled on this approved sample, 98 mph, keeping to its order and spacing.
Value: 15 mph
